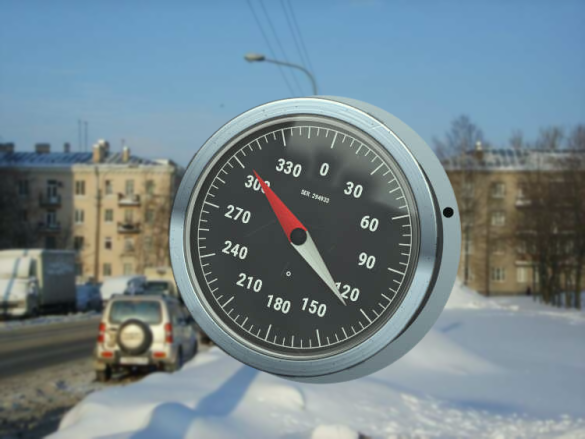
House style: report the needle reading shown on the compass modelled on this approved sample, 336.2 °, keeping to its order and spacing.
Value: 305 °
